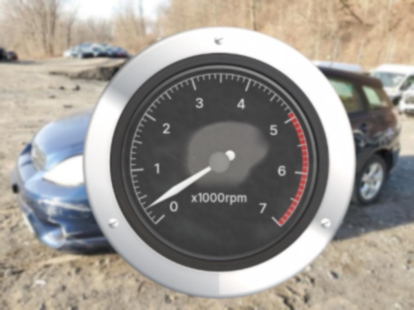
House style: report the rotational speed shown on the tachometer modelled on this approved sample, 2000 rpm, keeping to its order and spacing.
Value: 300 rpm
